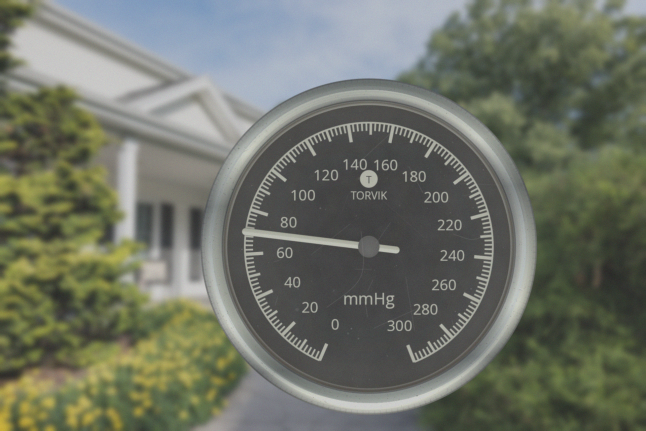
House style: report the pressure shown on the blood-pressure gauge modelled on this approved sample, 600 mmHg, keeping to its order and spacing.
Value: 70 mmHg
